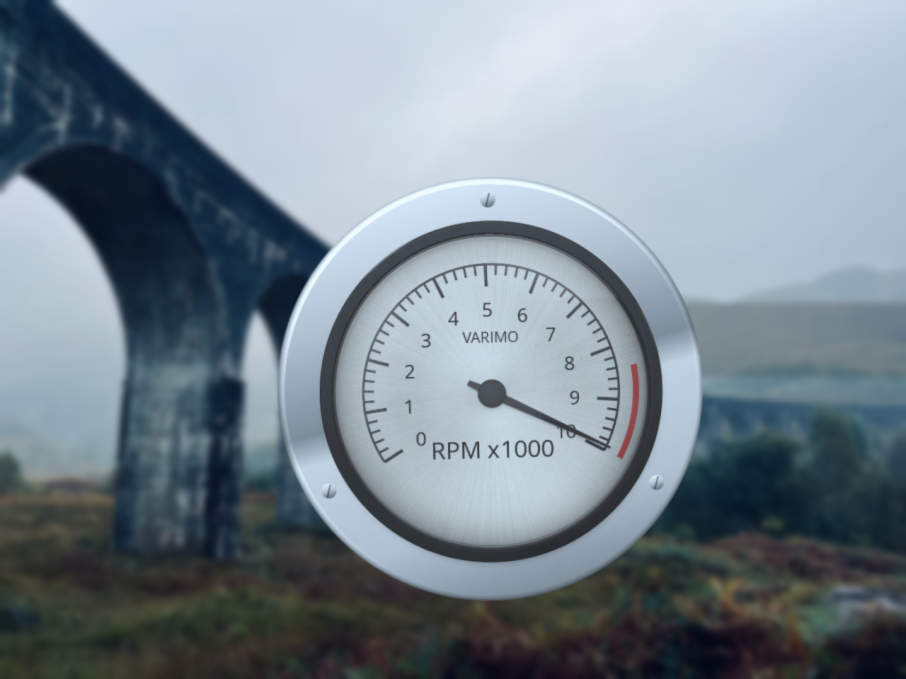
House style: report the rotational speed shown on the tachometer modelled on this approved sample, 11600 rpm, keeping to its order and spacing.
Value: 9900 rpm
